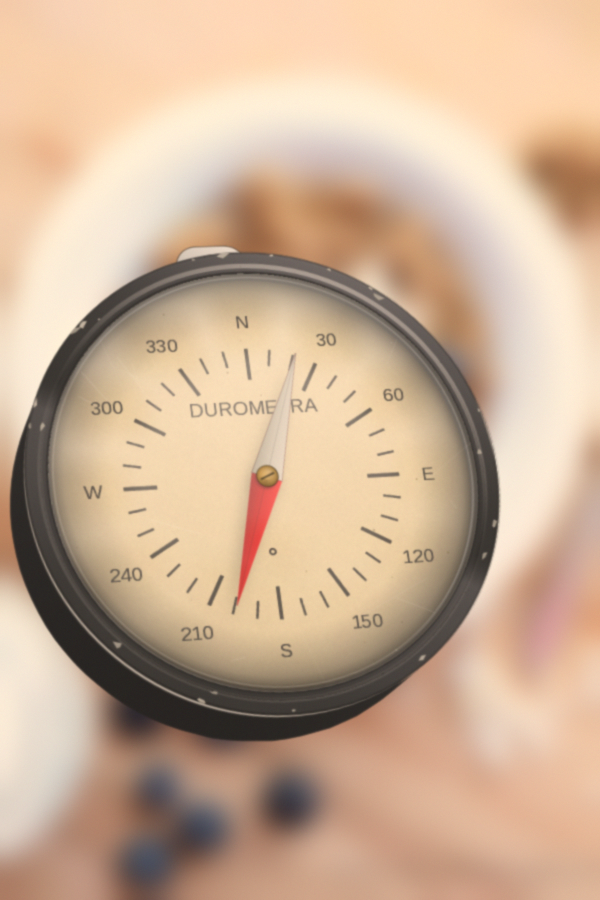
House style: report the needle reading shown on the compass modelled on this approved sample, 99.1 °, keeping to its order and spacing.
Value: 200 °
